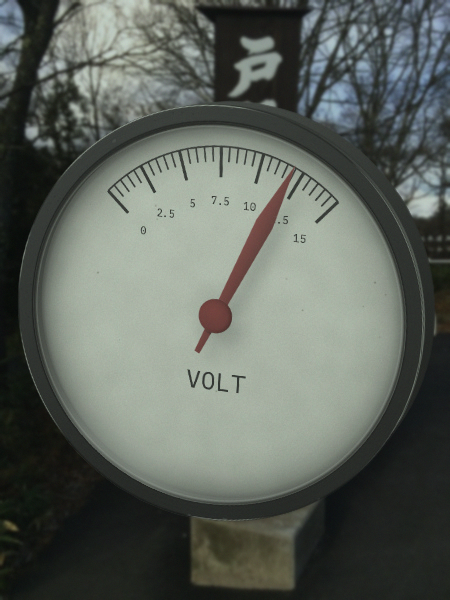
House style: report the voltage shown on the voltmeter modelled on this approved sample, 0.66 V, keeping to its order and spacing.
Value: 12 V
